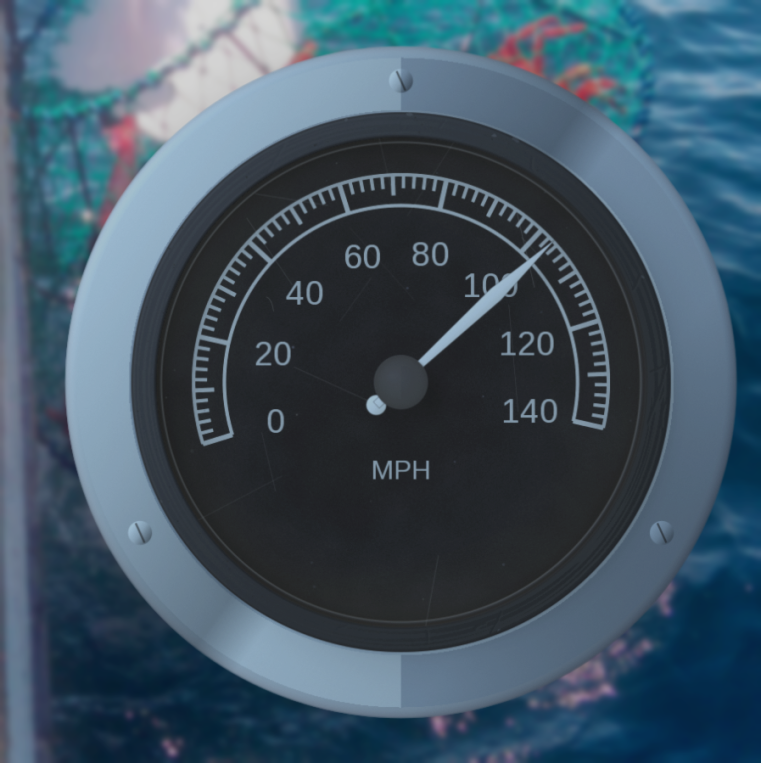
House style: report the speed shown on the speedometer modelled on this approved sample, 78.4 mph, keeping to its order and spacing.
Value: 103 mph
